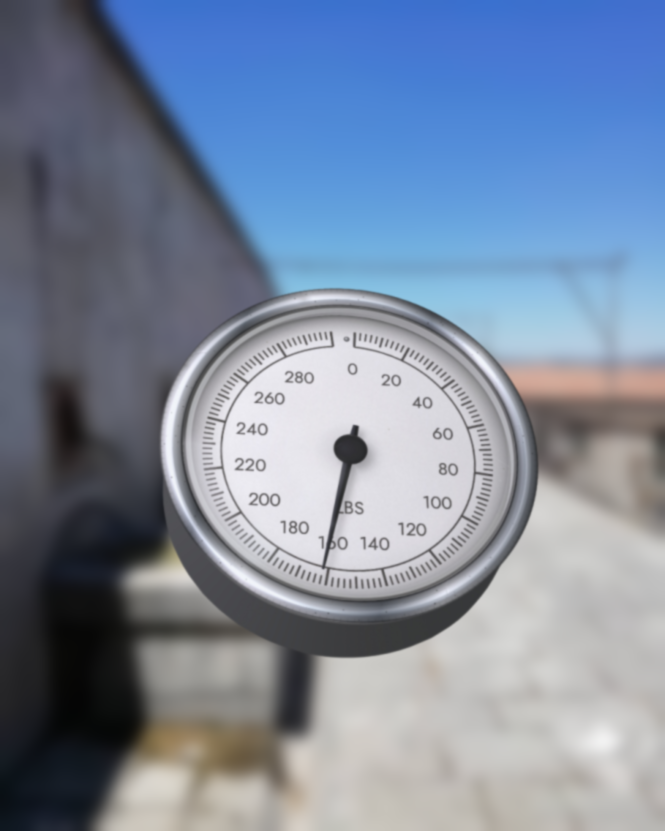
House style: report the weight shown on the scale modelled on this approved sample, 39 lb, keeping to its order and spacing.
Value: 162 lb
